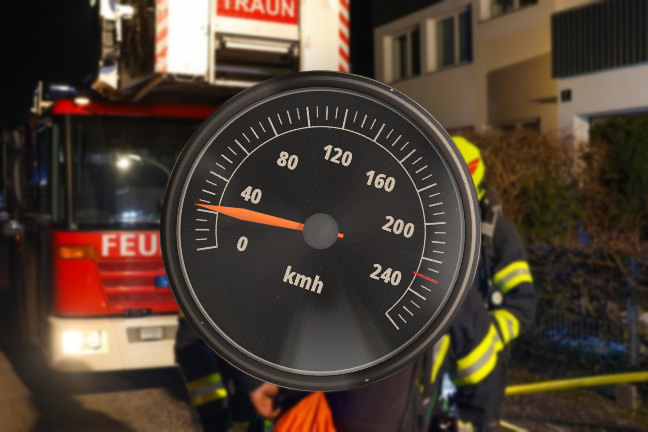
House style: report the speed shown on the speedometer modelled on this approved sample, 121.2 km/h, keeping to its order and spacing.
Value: 22.5 km/h
